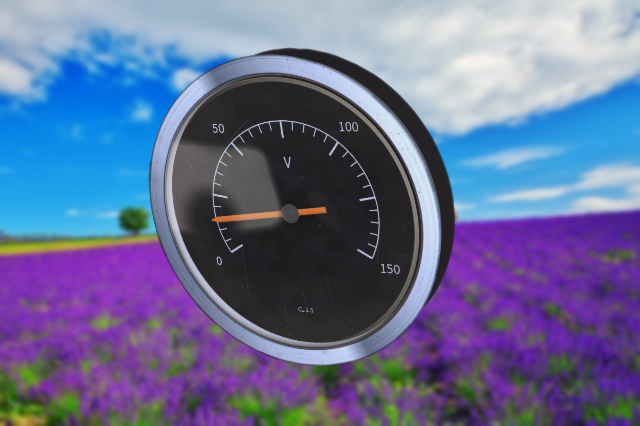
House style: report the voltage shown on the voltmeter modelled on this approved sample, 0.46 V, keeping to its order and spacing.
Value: 15 V
